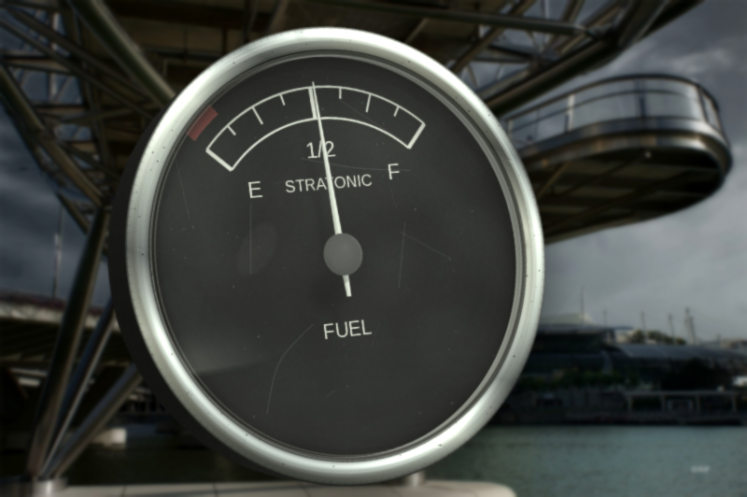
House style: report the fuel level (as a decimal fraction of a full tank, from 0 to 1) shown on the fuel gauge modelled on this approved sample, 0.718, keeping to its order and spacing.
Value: 0.5
